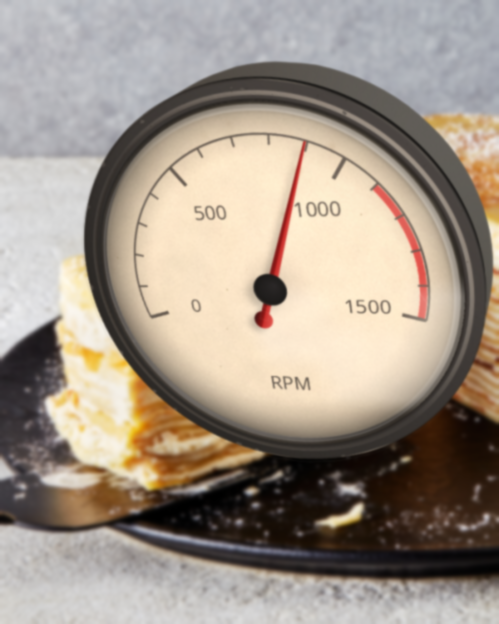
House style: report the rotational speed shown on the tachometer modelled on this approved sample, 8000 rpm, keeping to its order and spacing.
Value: 900 rpm
